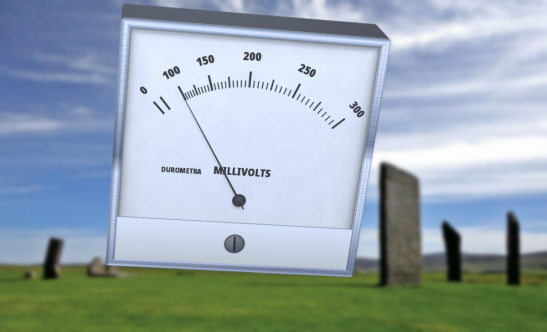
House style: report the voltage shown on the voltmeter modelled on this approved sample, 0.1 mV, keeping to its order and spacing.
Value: 100 mV
